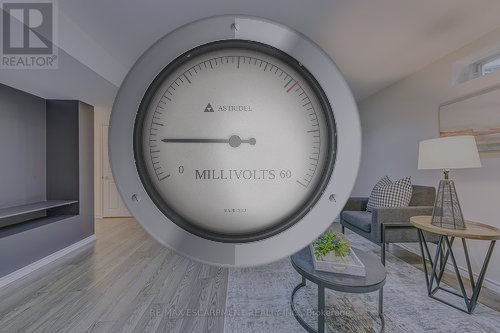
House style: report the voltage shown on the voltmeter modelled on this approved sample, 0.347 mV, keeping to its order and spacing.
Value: 7 mV
